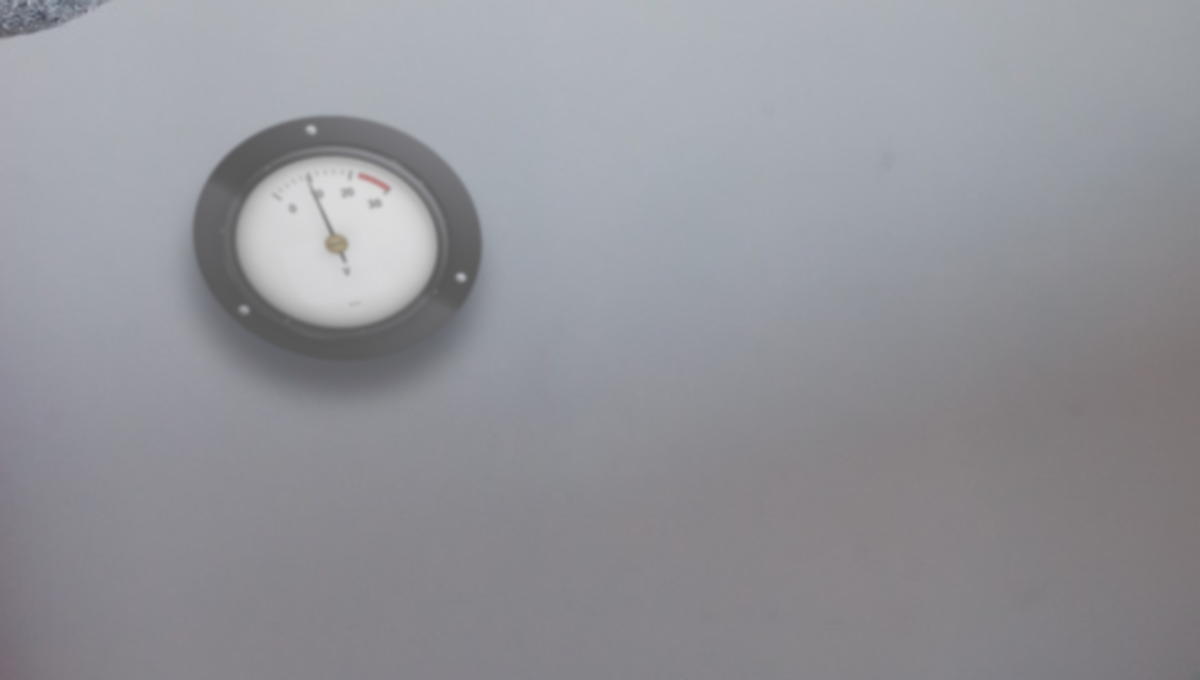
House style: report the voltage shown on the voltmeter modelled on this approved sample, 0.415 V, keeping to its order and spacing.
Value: 10 V
